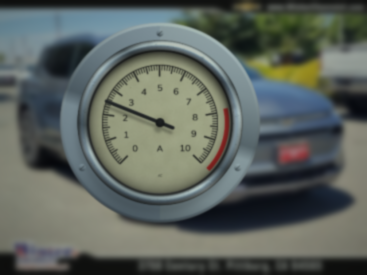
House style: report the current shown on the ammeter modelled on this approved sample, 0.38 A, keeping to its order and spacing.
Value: 2.5 A
